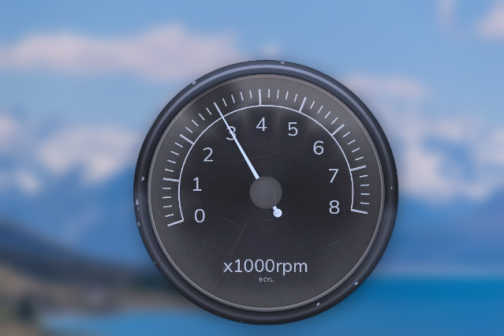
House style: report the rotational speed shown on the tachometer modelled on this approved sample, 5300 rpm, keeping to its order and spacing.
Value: 3000 rpm
